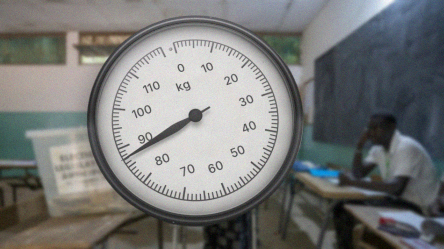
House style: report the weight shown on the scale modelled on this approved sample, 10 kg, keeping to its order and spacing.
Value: 87 kg
